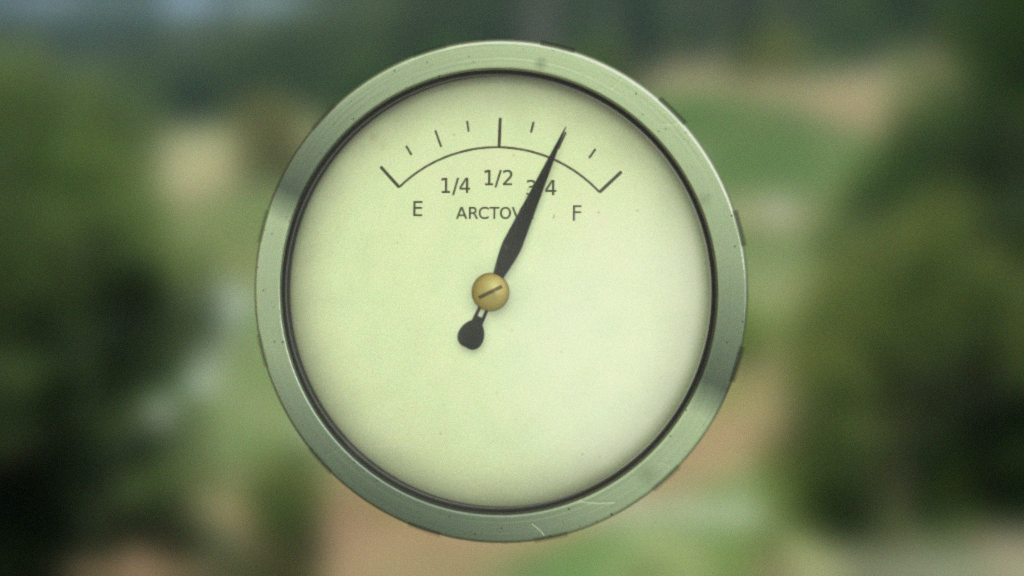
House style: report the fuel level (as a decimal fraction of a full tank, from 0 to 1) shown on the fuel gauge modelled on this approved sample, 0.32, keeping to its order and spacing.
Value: 0.75
